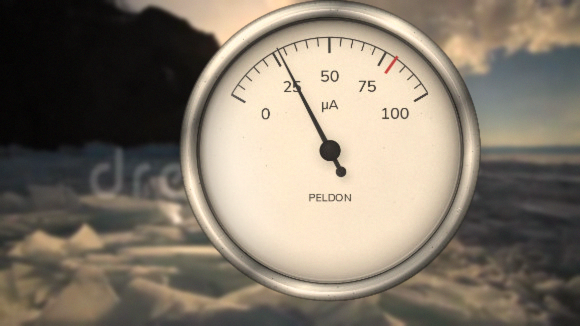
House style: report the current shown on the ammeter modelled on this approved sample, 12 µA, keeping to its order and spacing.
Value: 27.5 µA
